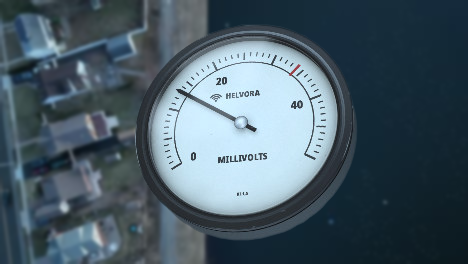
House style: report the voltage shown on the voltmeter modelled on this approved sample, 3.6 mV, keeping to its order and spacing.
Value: 13 mV
